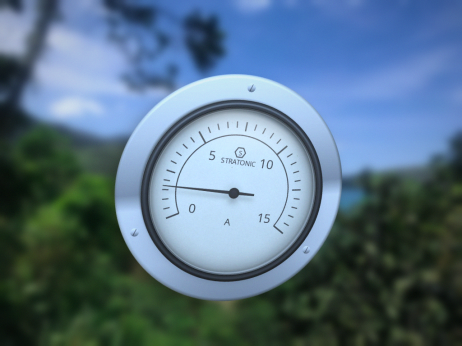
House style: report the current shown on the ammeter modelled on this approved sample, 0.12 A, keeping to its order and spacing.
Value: 1.75 A
